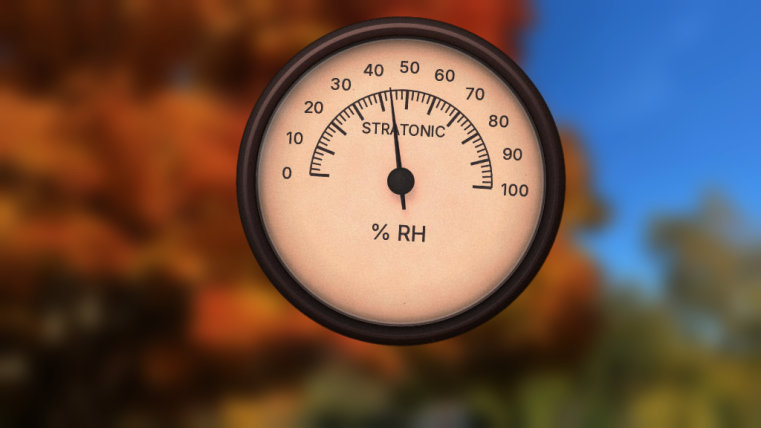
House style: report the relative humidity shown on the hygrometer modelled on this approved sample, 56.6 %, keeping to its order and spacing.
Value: 44 %
